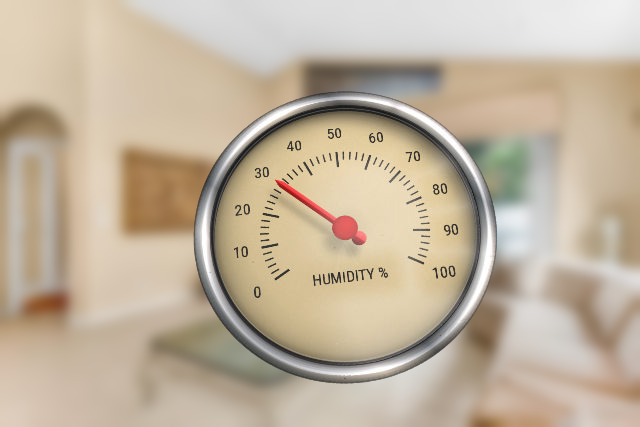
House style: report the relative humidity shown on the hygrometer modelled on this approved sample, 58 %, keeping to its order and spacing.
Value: 30 %
